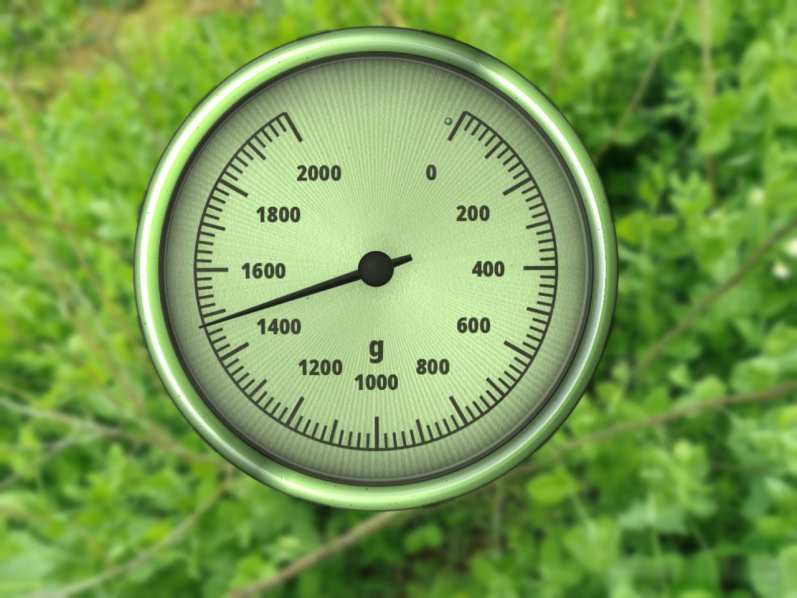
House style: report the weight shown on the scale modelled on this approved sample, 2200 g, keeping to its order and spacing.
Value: 1480 g
